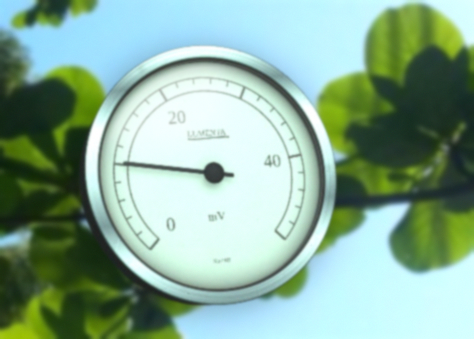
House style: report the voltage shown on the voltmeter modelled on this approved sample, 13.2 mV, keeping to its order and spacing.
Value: 10 mV
